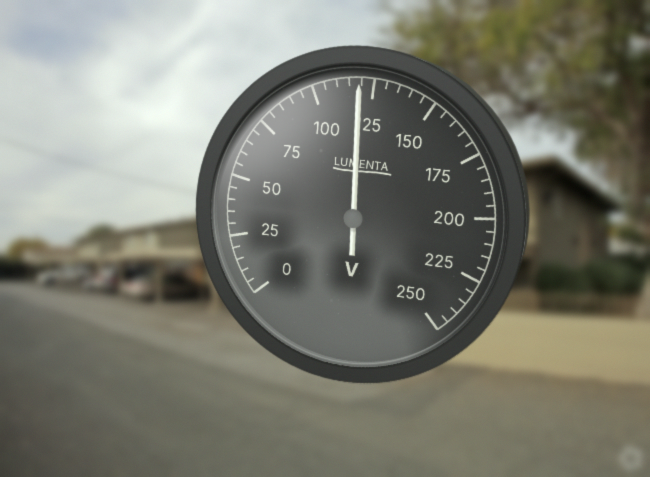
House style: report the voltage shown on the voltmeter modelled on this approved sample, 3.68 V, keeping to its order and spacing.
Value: 120 V
